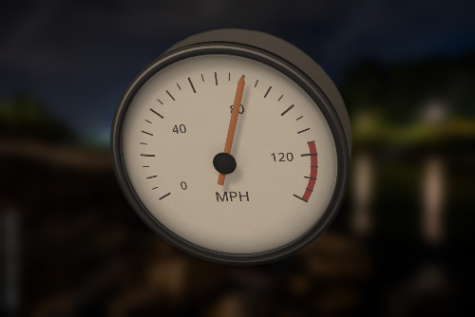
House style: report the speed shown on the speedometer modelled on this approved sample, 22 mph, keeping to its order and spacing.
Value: 80 mph
